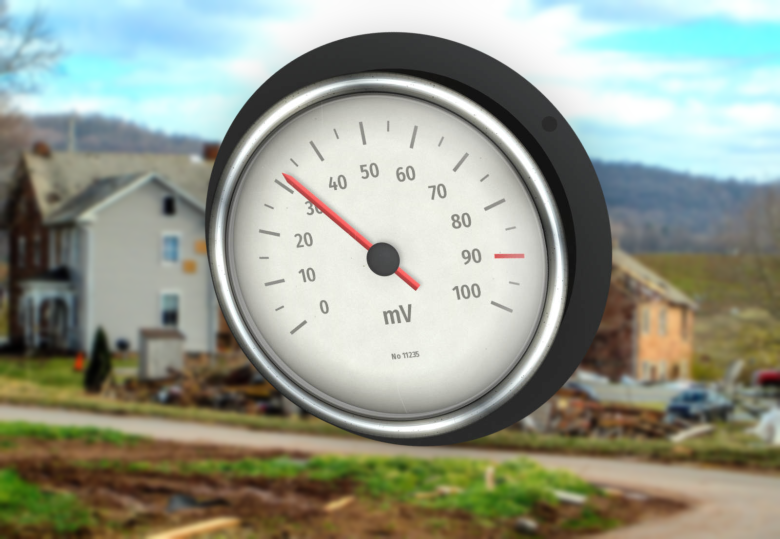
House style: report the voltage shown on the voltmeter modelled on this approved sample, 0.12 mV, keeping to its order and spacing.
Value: 32.5 mV
